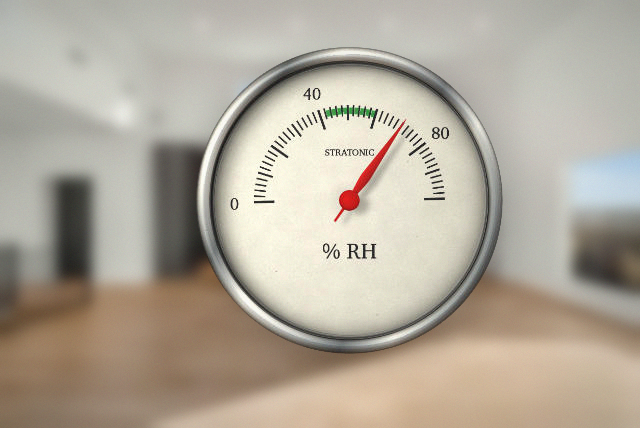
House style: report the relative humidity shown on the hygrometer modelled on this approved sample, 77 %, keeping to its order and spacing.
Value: 70 %
